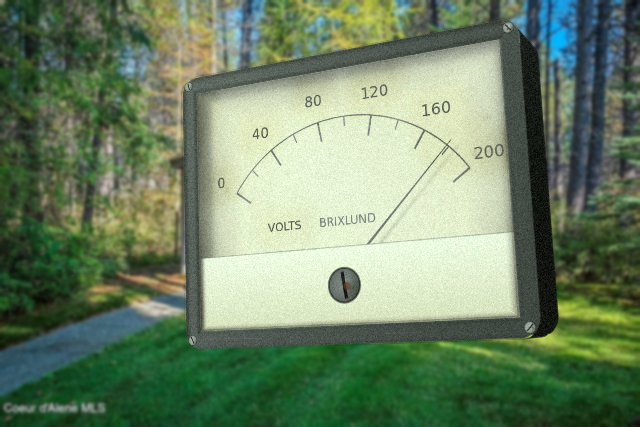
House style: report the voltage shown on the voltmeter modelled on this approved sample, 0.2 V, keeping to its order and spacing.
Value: 180 V
